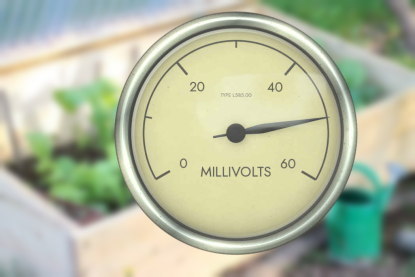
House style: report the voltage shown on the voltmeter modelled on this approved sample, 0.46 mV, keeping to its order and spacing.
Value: 50 mV
